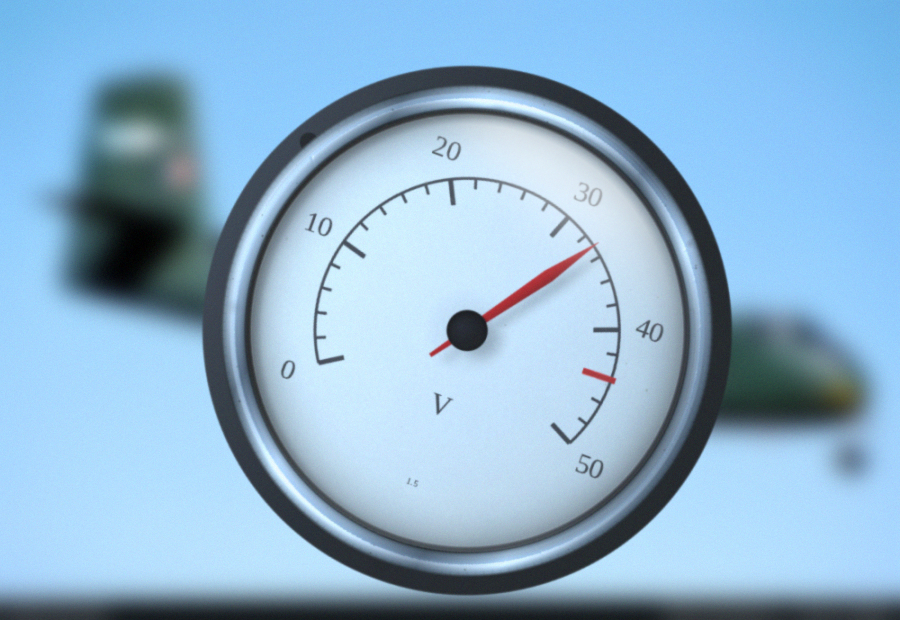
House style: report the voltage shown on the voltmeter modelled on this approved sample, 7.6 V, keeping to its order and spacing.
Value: 33 V
